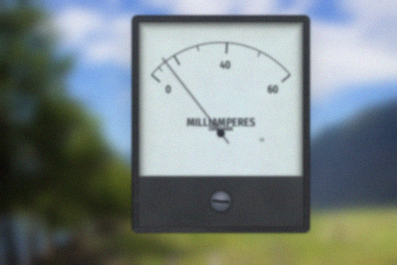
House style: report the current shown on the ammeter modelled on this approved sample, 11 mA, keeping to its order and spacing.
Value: 15 mA
